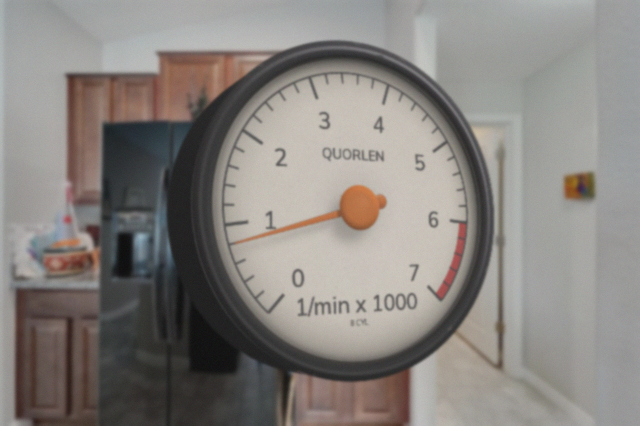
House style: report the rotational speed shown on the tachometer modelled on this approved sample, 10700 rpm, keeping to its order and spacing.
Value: 800 rpm
